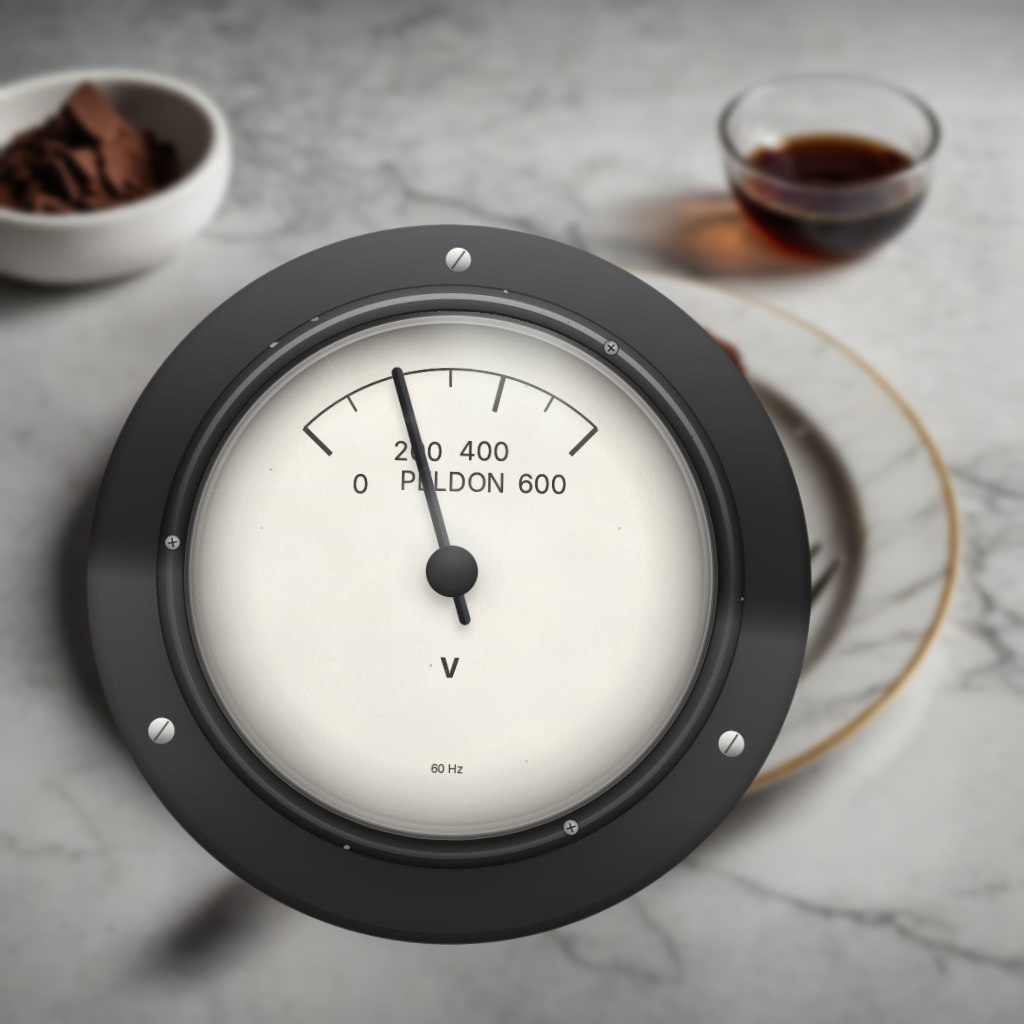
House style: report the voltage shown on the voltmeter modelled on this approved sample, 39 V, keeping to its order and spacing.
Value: 200 V
